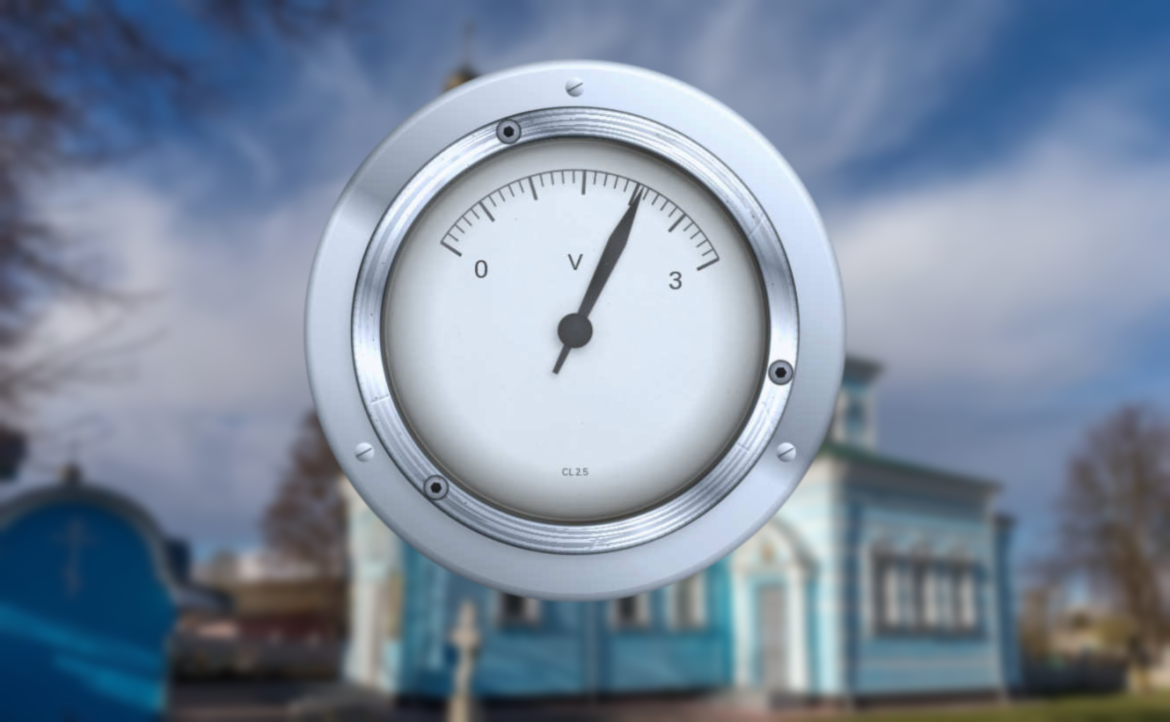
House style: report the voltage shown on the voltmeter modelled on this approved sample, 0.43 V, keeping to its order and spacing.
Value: 2.05 V
